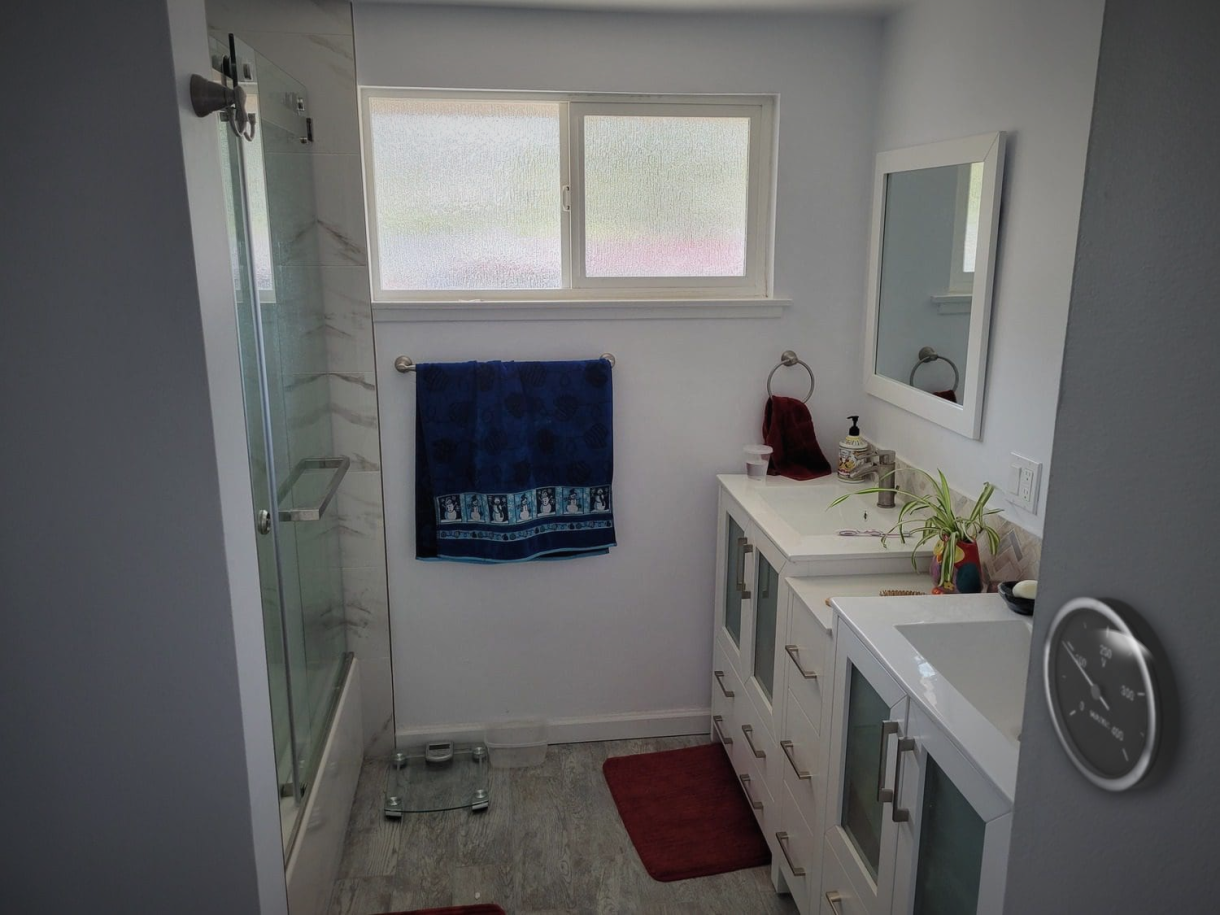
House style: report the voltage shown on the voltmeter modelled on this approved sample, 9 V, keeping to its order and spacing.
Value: 100 V
